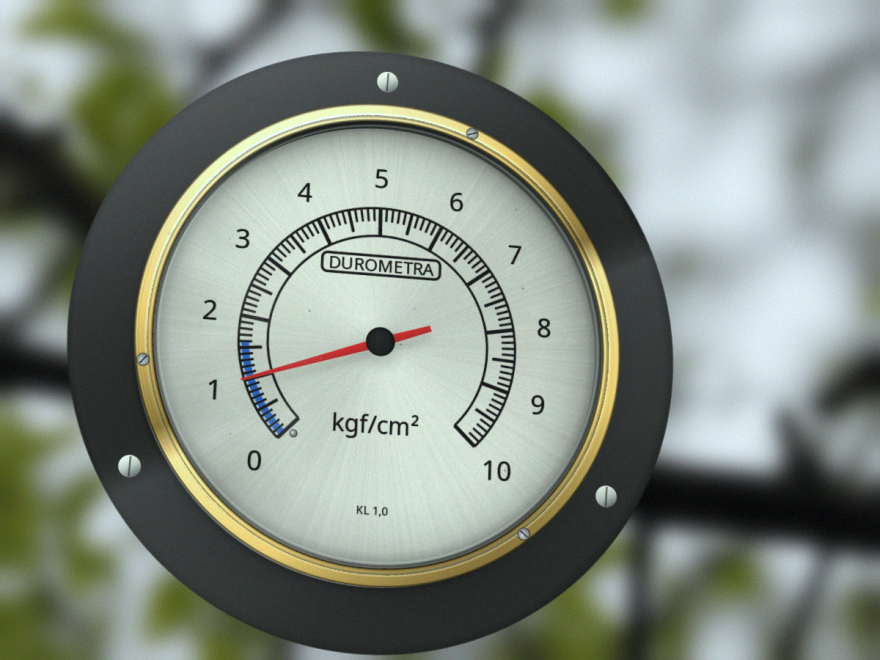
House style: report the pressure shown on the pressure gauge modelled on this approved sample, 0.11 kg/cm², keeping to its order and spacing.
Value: 1 kg/cm²
